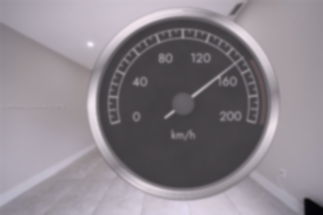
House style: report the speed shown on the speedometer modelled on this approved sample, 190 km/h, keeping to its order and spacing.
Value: 150 km/h
